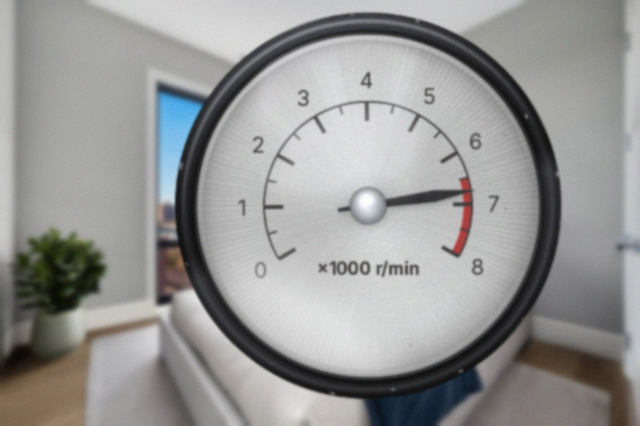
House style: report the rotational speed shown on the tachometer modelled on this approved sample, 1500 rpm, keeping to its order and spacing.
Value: 6750 rpm
